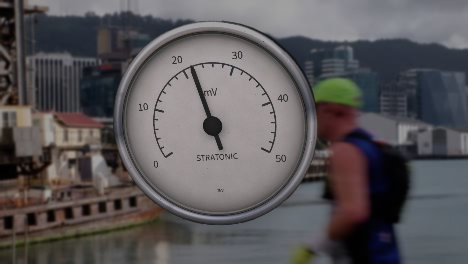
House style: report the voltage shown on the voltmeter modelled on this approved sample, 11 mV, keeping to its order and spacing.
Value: 22 mV
